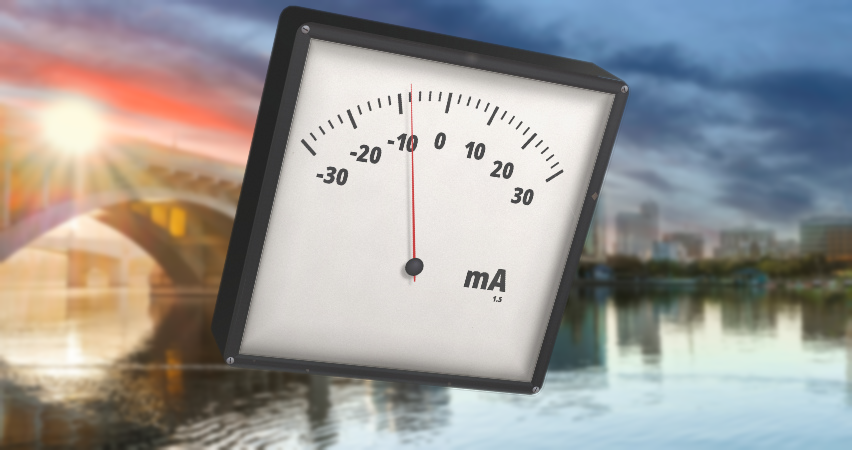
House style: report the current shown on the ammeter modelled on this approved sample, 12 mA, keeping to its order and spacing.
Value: -8 mA
